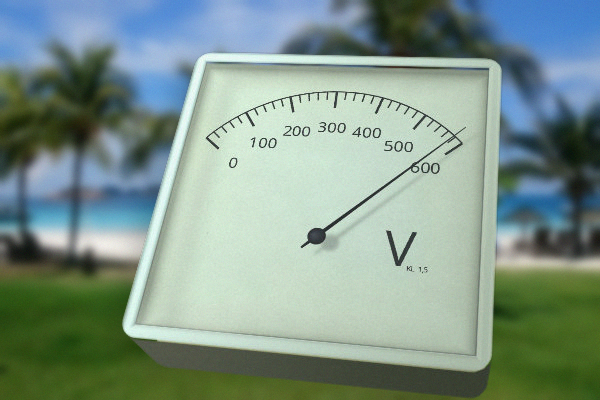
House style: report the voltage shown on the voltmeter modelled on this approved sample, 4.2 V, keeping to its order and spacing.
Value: 580 V
